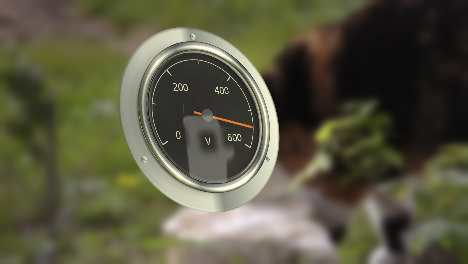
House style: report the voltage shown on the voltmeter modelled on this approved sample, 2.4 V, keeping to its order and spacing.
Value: 550 V
